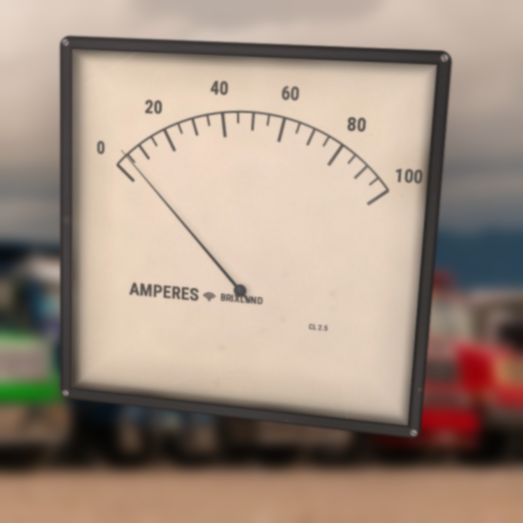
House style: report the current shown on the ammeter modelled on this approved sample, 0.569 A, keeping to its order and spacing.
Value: 5 A
